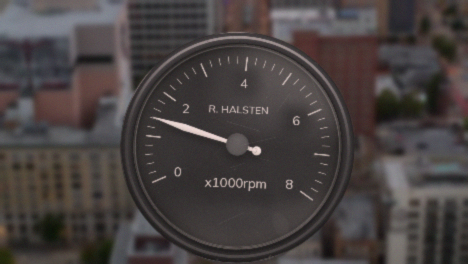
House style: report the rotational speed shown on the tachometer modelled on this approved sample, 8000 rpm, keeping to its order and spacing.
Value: 1400 rpm
